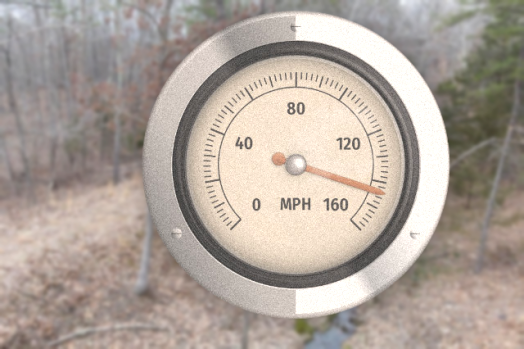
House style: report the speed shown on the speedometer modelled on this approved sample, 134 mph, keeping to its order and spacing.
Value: 144 mph
